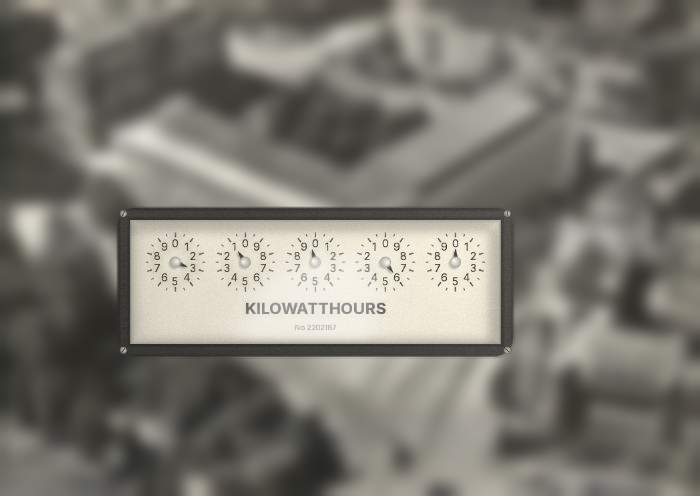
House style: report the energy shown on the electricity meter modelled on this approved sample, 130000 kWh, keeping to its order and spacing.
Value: 30960 kWh
